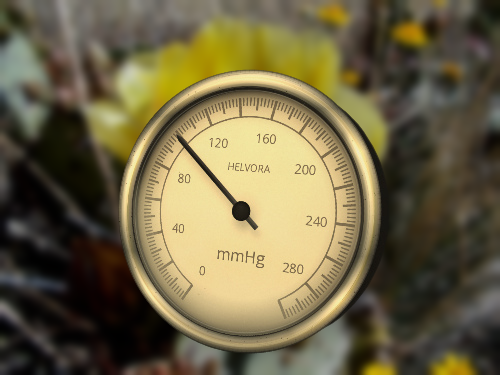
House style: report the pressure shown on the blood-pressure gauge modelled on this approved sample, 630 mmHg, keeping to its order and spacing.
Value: 100 mmHg
